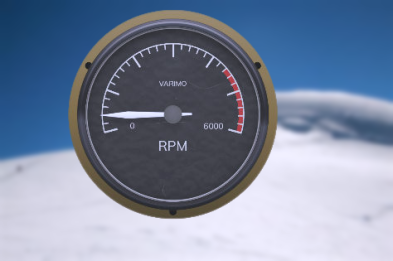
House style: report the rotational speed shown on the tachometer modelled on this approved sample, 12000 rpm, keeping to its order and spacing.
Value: 400 rpm
